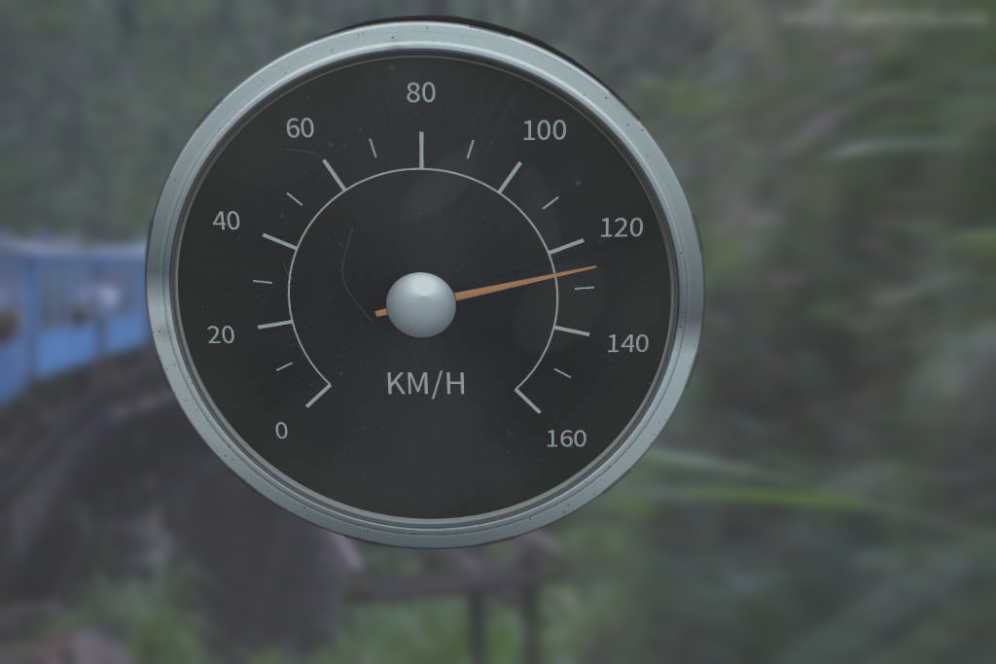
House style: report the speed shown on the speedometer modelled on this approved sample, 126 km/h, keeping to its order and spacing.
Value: 125 km/h
